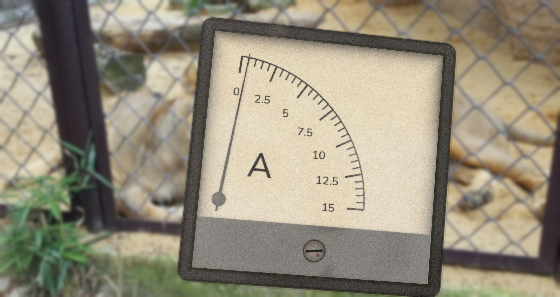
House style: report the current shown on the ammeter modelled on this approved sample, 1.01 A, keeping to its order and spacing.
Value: 0.5 A
